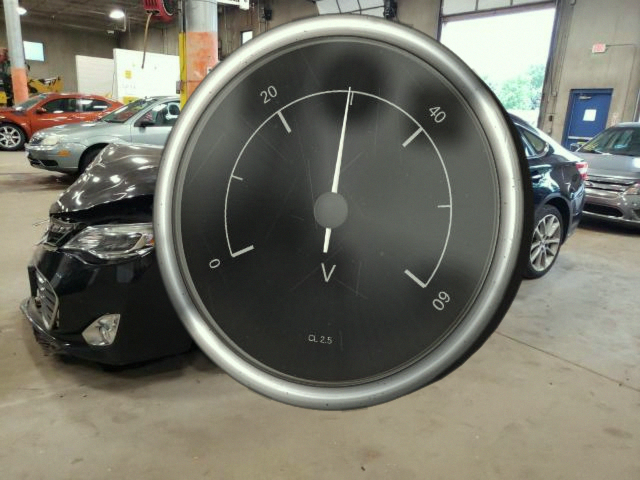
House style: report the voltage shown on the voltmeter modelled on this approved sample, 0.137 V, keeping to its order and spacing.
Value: 30 V
